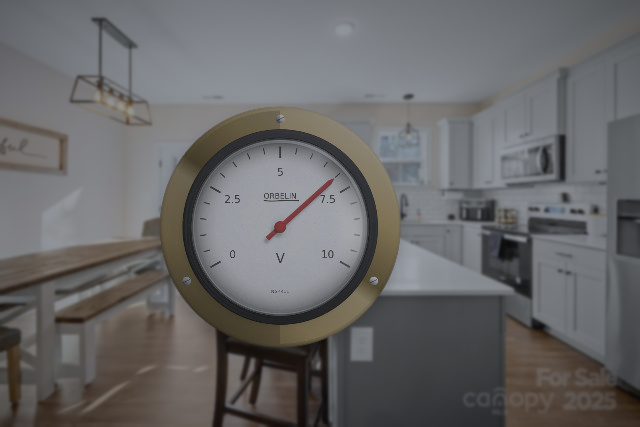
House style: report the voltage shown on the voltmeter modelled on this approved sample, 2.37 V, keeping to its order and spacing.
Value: 7 V
